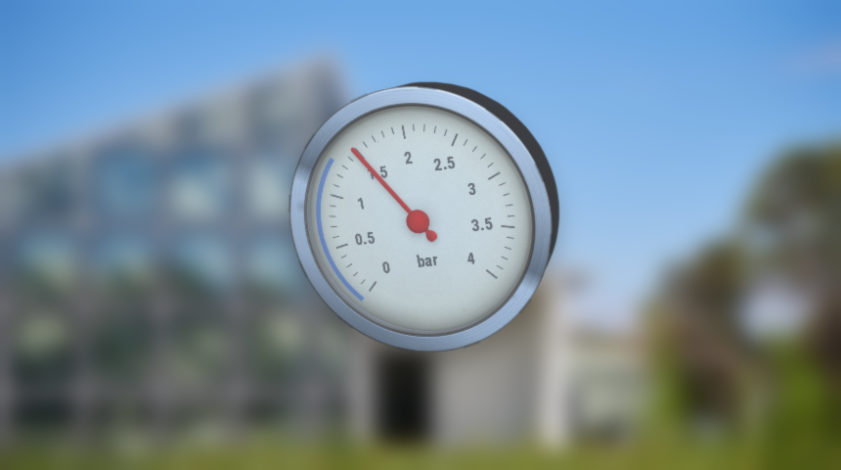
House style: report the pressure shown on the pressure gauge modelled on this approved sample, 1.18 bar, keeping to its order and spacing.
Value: 1.5 bar
